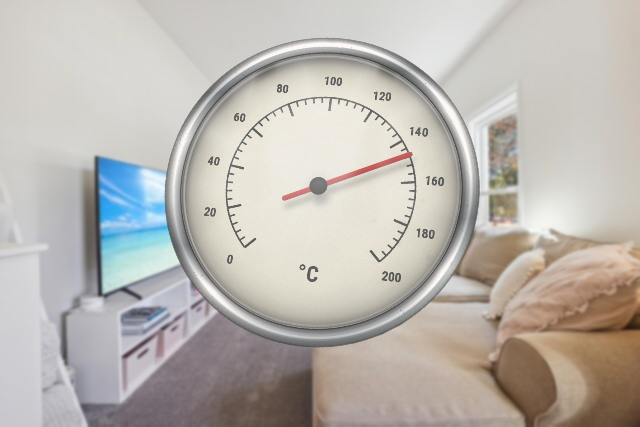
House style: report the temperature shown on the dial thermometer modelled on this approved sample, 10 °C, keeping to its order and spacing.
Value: 148 °C
